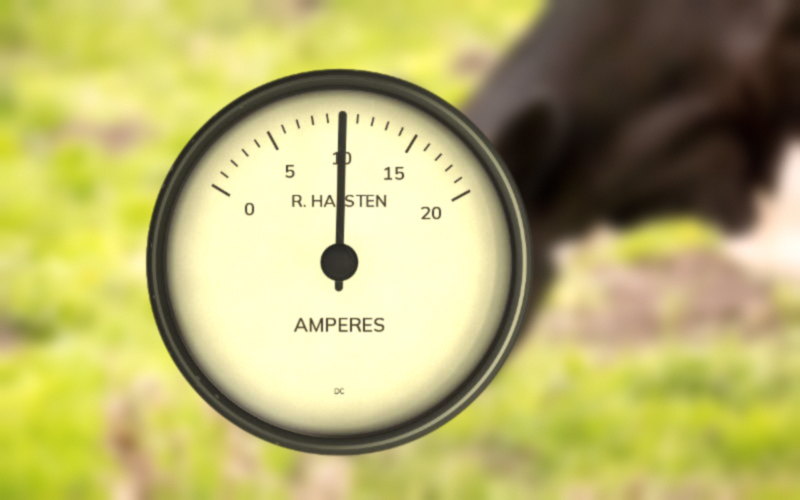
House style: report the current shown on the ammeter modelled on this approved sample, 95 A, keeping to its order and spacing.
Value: 10 A
